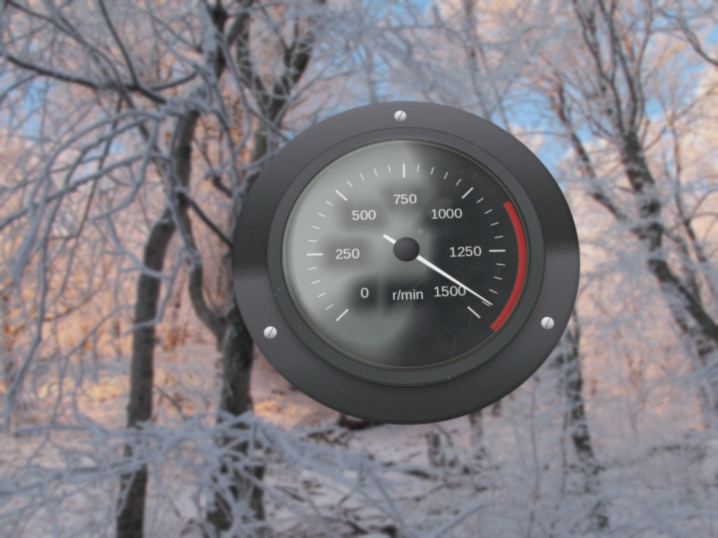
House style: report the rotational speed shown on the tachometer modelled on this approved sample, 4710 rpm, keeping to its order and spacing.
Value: 1450 rpm
